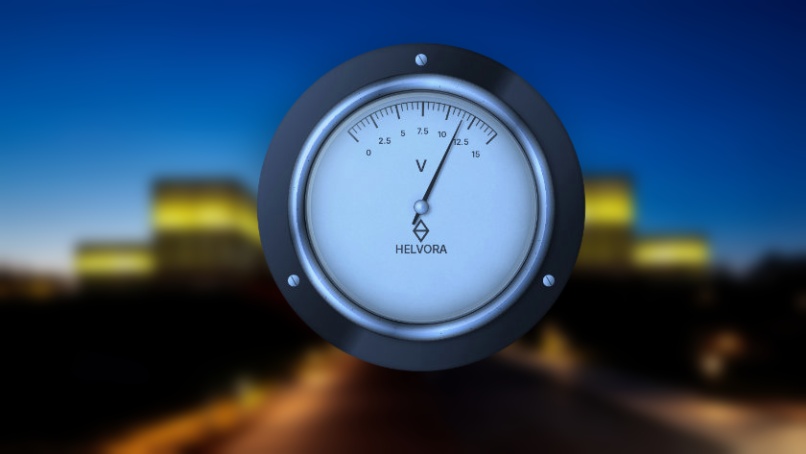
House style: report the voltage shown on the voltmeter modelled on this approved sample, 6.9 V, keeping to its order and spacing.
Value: 11.5 V
